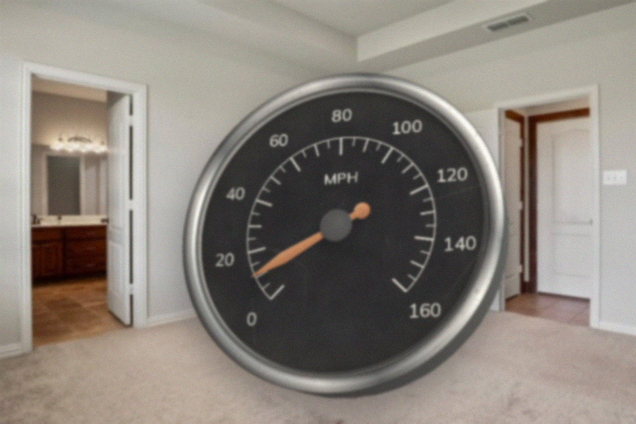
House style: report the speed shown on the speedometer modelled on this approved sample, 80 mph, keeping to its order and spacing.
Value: 10 mph
